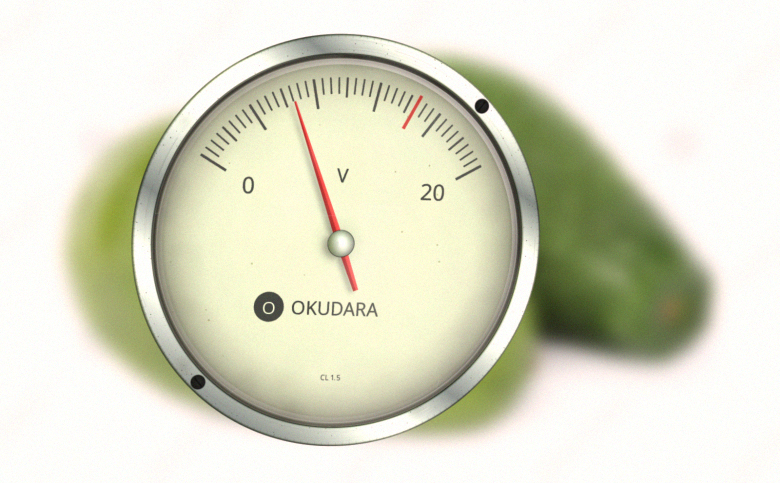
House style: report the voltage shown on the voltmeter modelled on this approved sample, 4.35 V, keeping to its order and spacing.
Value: 6.5 V
